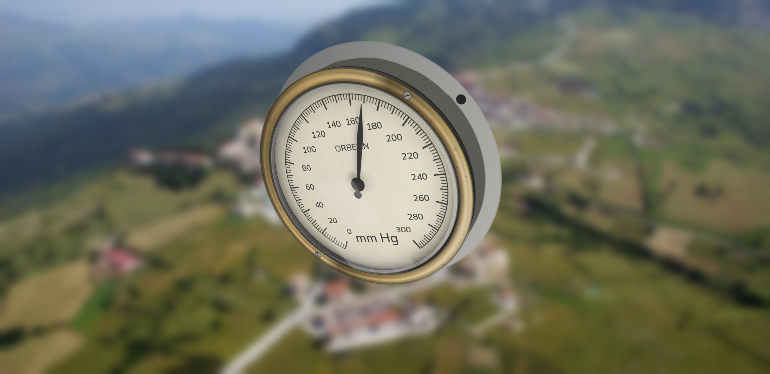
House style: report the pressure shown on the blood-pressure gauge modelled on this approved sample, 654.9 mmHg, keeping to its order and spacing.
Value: 170 mmHg
